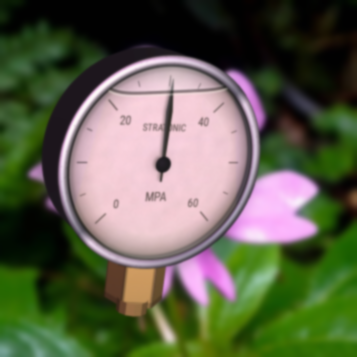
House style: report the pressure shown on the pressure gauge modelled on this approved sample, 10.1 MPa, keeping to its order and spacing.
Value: 30 MPa
